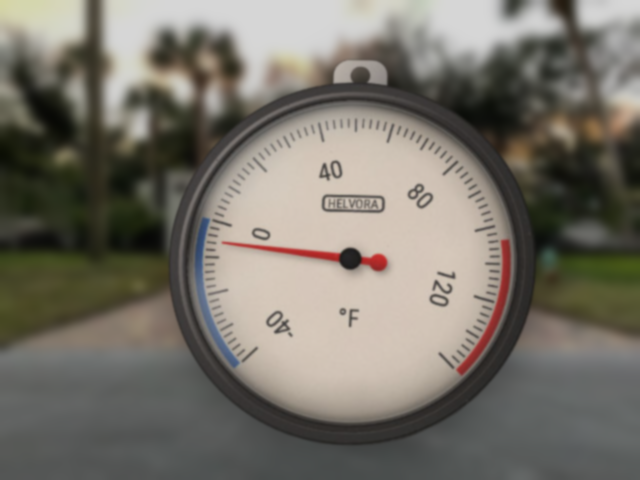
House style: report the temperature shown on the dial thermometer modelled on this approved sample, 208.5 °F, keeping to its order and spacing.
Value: -6 °F
